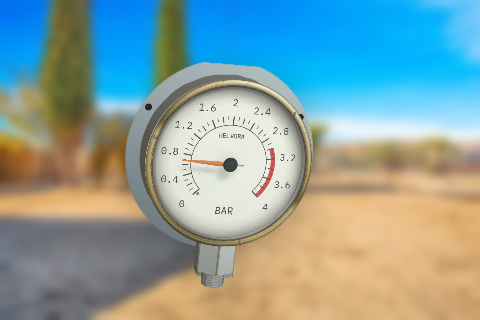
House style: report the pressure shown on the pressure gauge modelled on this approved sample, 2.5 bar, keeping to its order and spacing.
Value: 0.7 bar
